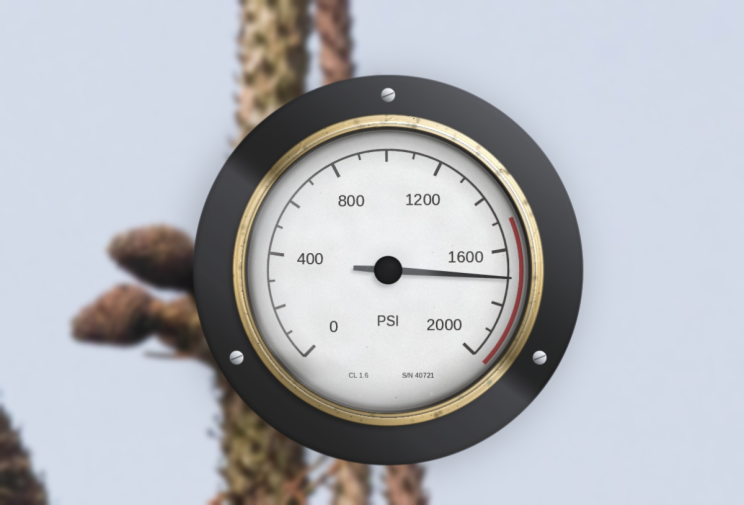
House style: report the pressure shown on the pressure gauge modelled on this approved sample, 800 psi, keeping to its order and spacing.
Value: 1700 psi
